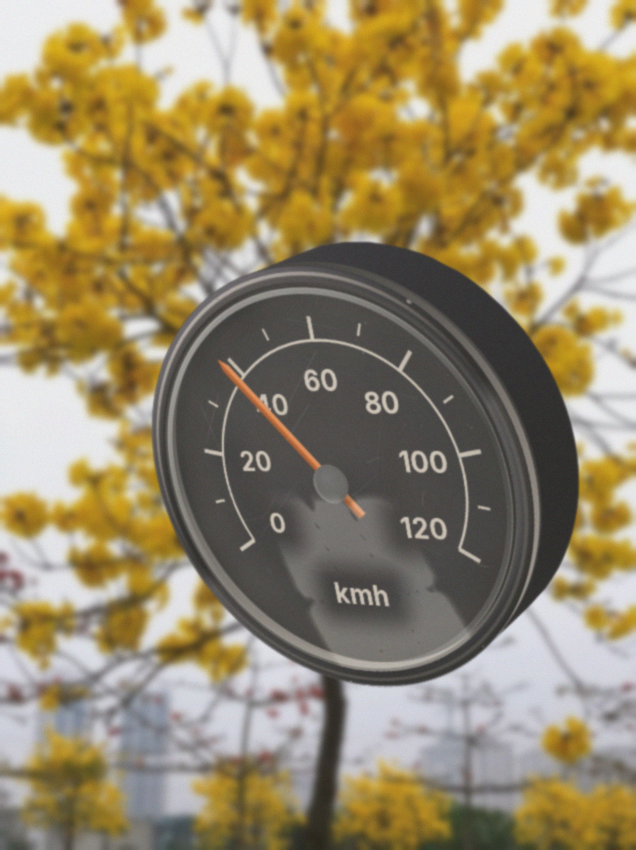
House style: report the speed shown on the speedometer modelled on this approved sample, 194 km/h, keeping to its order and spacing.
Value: 40 km/h
